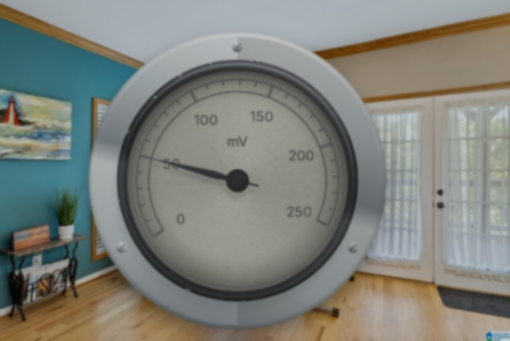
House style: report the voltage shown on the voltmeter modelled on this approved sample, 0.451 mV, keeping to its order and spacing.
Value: 50 mV
